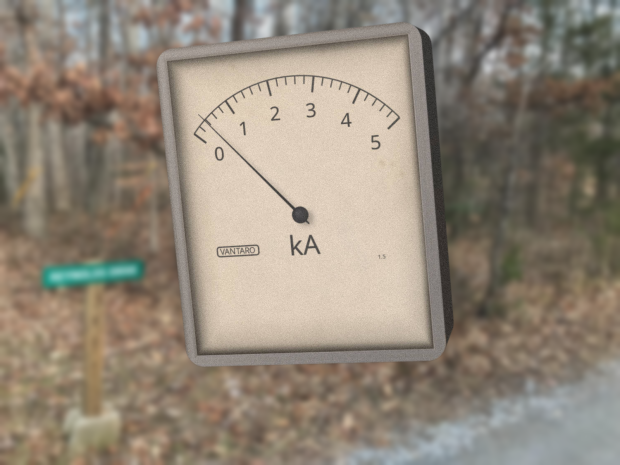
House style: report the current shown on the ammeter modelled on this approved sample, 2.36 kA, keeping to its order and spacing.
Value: 0.4 kA
